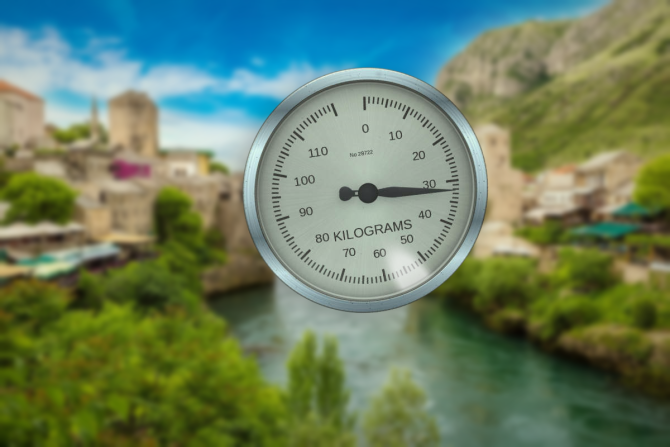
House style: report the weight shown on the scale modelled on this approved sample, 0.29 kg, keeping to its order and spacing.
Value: 32 kg
